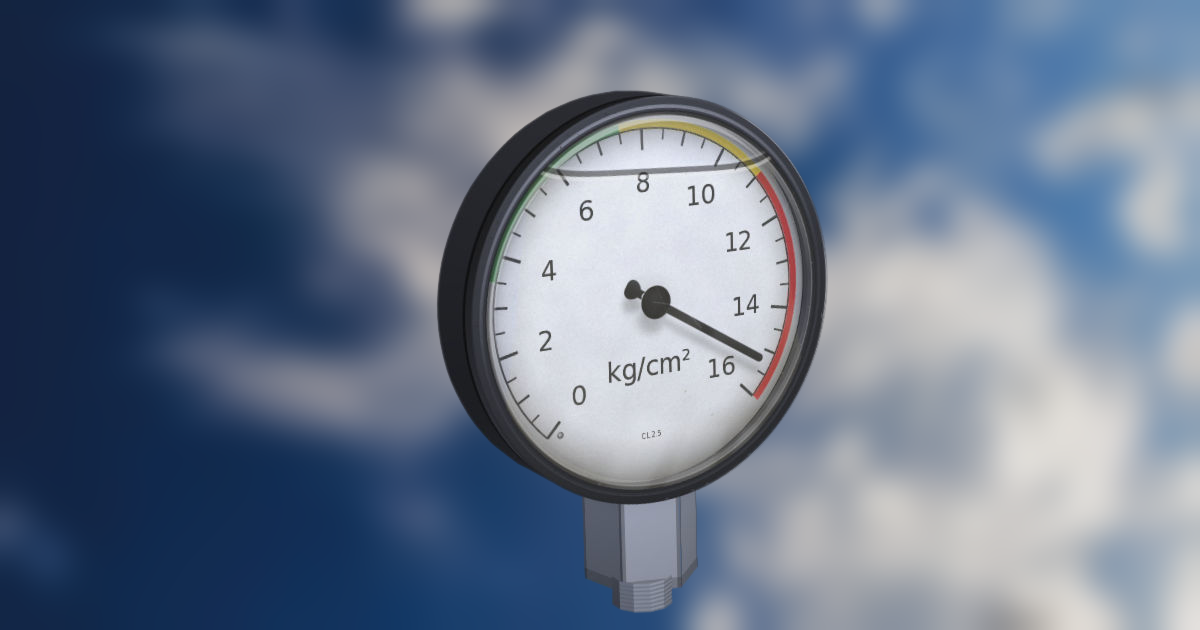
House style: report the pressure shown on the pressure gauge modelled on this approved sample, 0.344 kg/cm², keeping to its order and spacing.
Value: 15.25 kg/cm²
